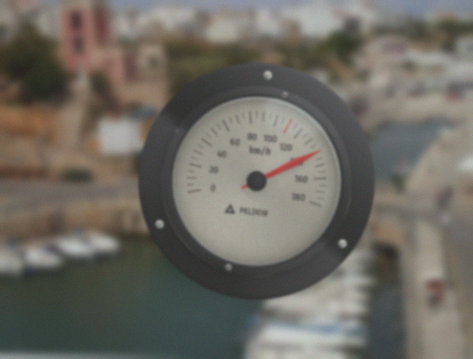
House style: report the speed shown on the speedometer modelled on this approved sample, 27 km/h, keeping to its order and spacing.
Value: 140 km/h
